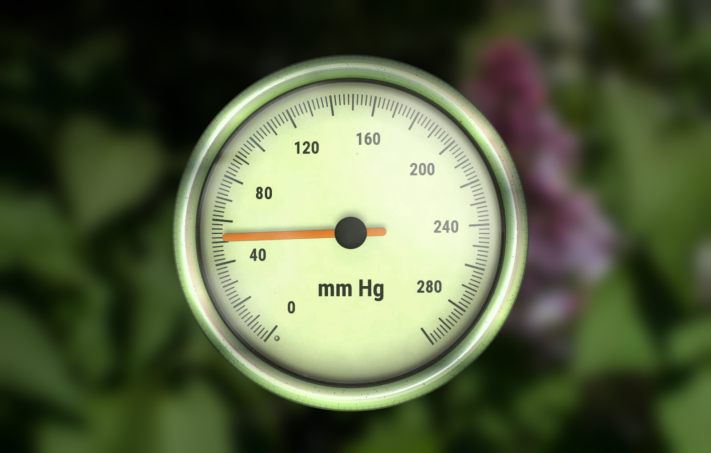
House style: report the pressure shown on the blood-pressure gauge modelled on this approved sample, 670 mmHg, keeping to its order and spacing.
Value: 52 mmHg
